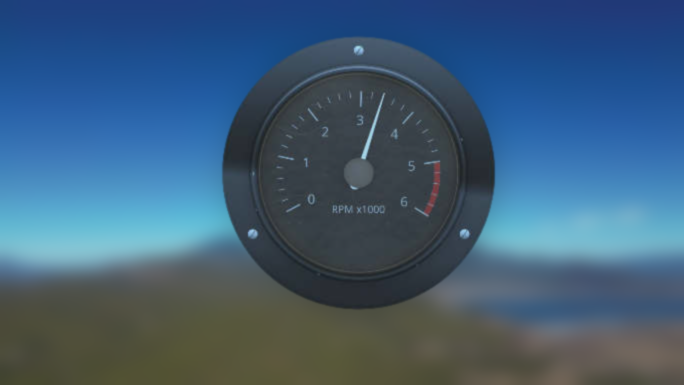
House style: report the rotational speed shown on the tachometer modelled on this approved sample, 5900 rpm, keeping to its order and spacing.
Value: 3400 rpm
